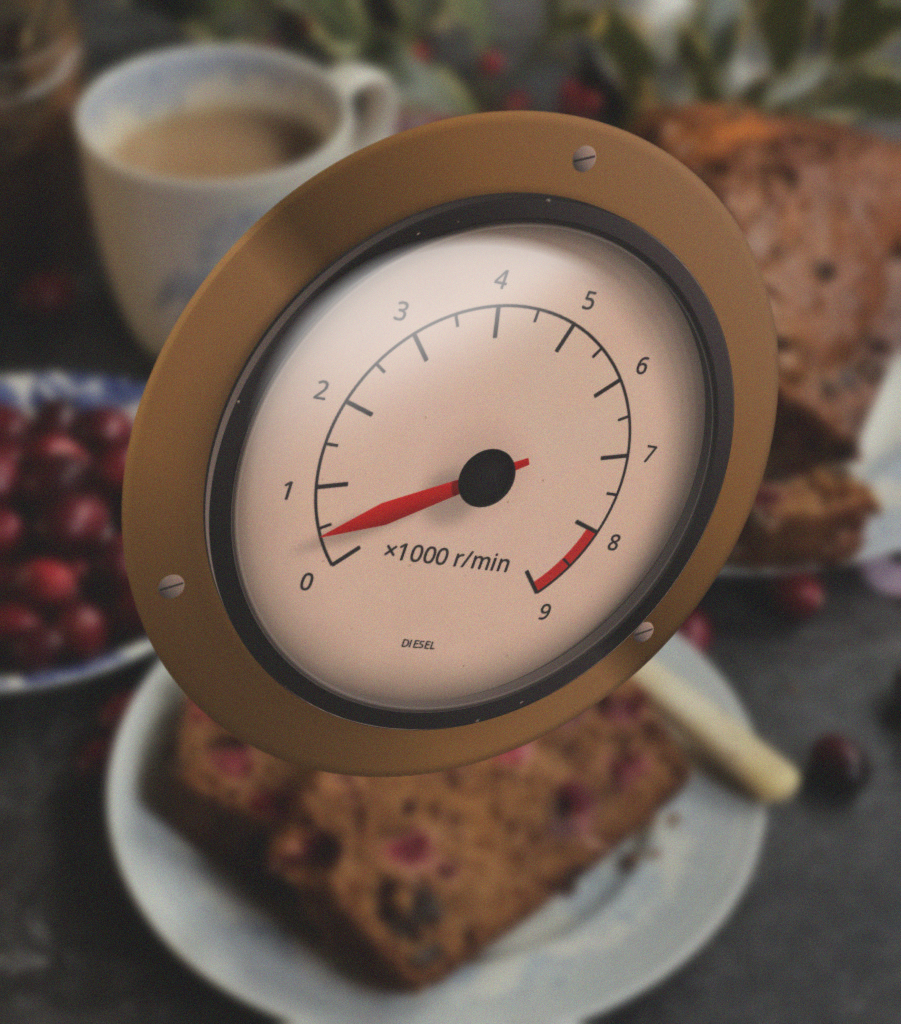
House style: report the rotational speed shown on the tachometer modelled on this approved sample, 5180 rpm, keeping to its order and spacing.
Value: 500 rpm
